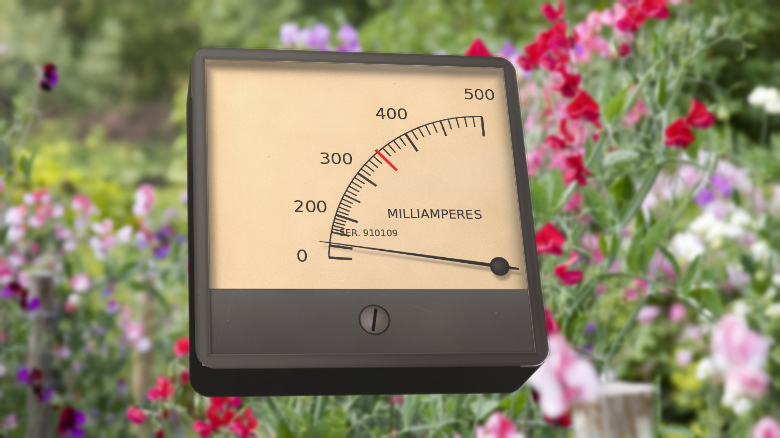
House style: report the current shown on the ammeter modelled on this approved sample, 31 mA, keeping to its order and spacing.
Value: 100 mA
